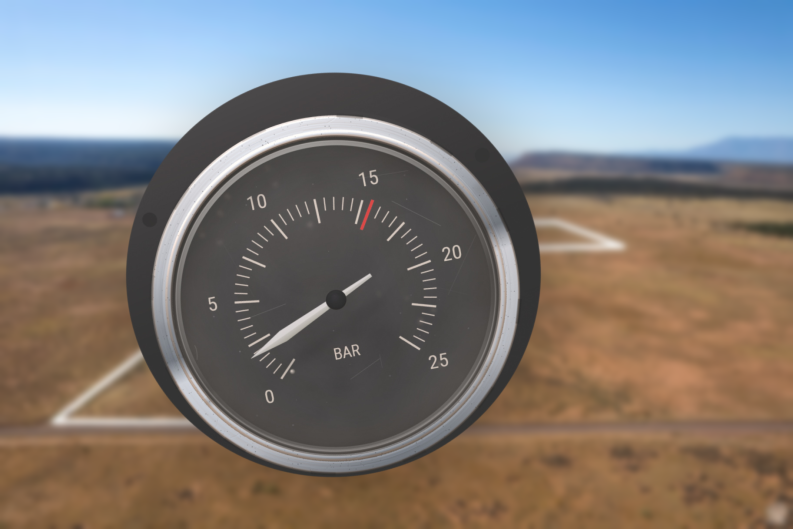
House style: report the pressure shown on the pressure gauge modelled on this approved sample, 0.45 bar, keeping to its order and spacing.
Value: 2 bar
